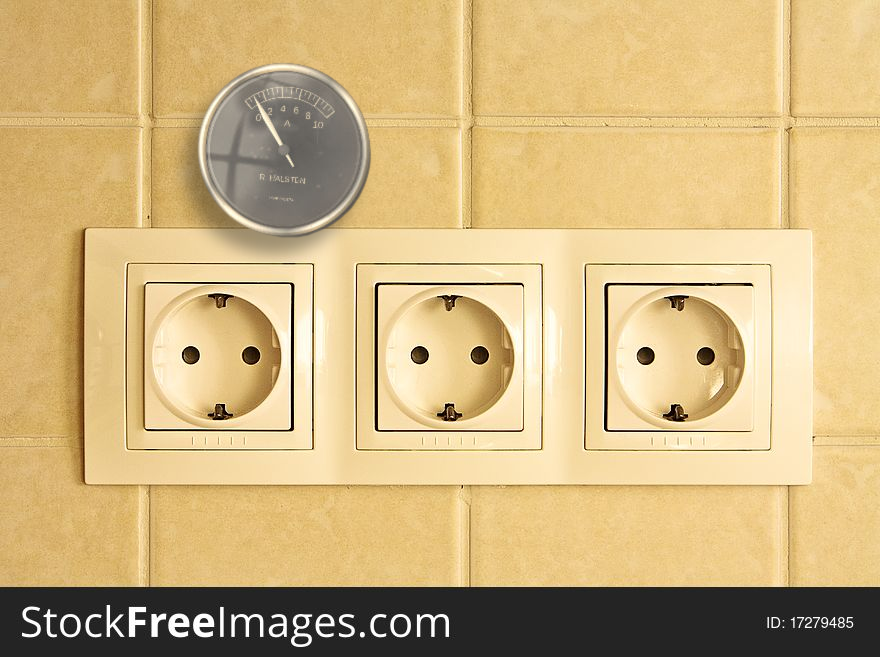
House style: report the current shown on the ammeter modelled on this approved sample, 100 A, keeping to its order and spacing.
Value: 1 A
